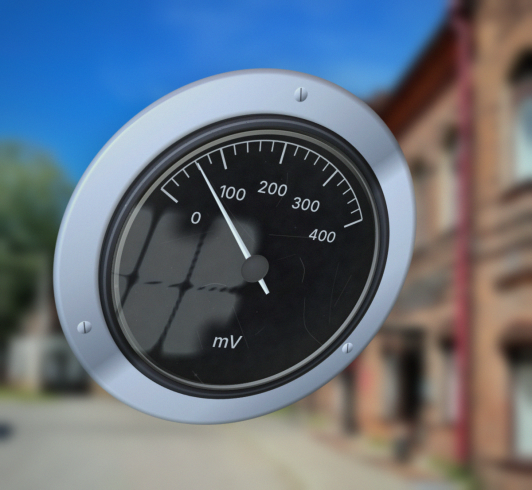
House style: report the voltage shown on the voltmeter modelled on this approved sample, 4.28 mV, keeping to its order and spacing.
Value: 60 mV
